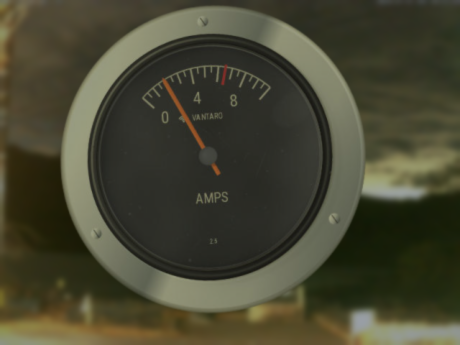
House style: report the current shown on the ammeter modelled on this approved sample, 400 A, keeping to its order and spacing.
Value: 2 A
